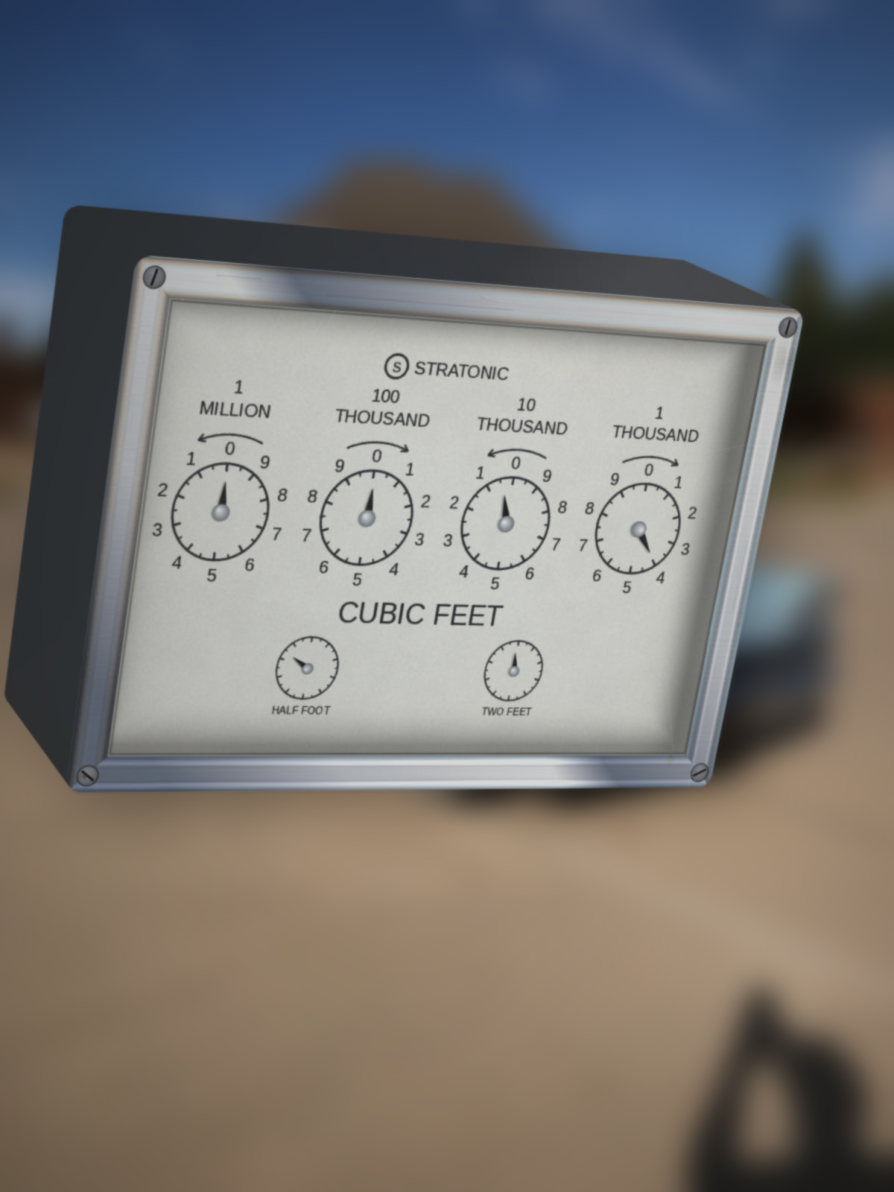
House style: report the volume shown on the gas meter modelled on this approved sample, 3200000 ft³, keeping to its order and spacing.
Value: 400 ft³
